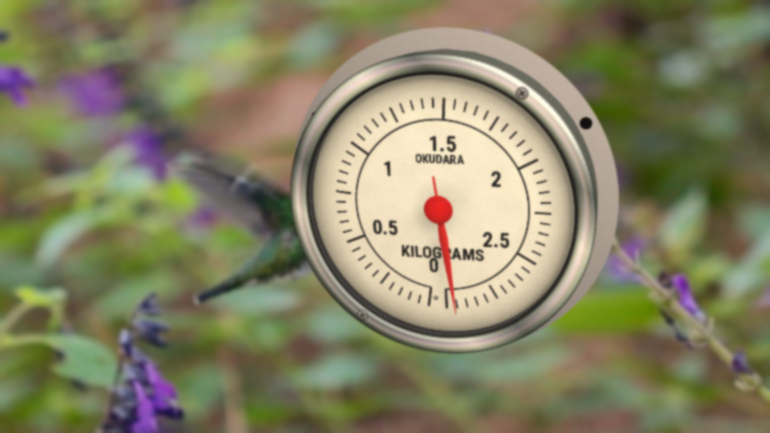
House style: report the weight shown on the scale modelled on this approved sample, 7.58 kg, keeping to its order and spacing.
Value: 2.95 kg
